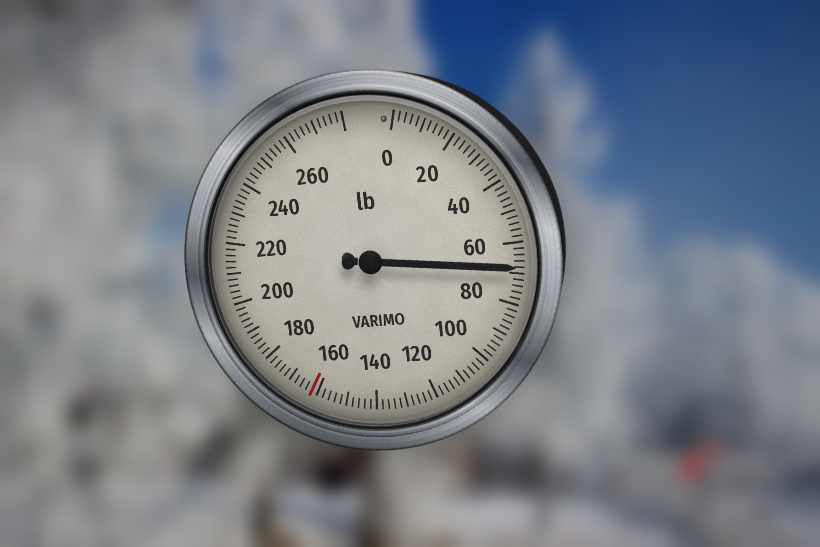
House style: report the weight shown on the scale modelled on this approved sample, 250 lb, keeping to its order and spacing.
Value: 68 lb
